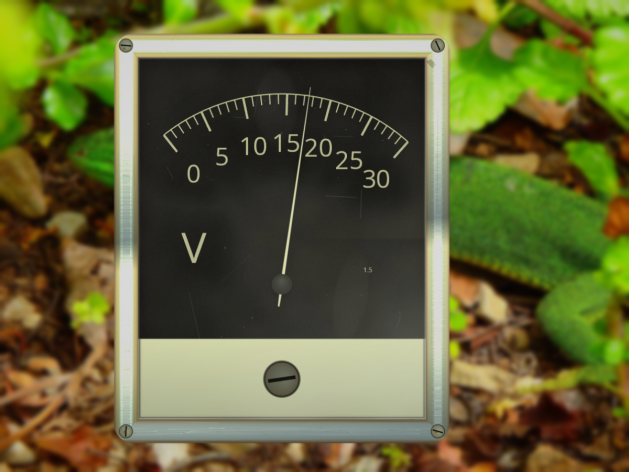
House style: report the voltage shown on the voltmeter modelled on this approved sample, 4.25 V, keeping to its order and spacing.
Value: 17.5 V
